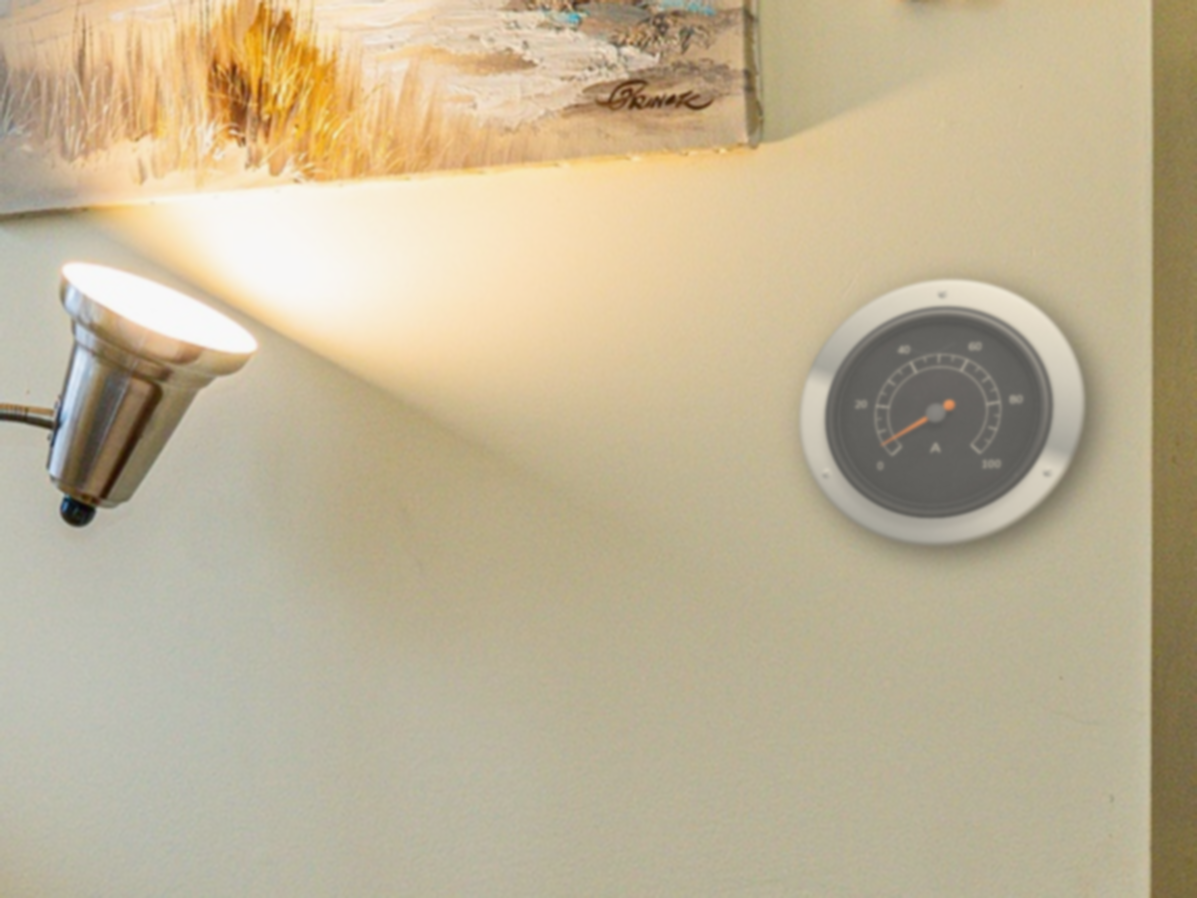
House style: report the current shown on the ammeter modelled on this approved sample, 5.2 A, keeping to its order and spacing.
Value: 5 A
